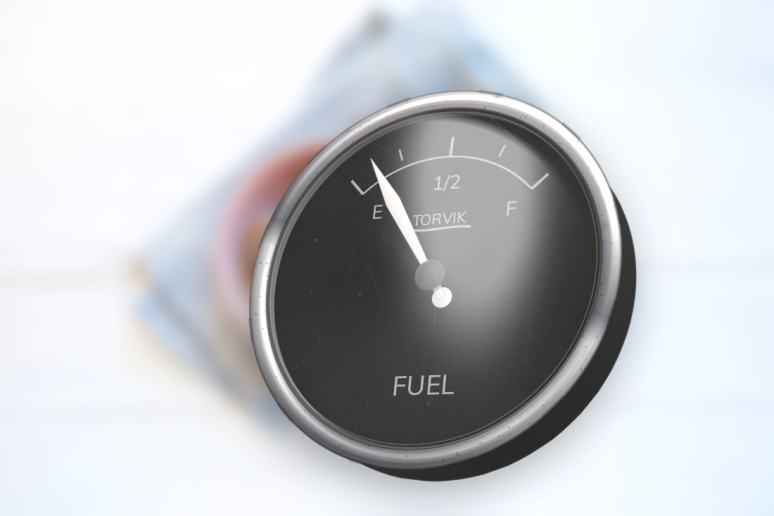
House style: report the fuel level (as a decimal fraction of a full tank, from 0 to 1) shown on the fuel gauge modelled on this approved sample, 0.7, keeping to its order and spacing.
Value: 0.125
